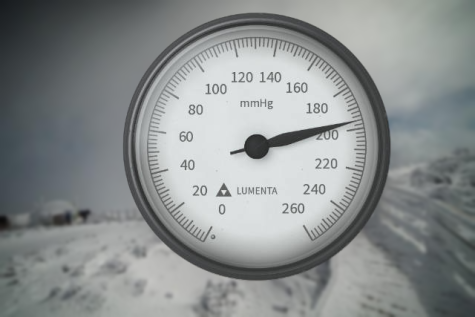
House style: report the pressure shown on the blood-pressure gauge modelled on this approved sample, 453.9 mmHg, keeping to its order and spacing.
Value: 196 mmHg
